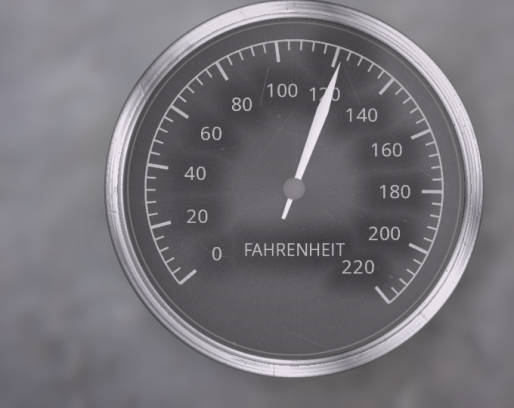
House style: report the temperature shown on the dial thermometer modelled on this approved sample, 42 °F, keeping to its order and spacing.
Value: 122 °F
